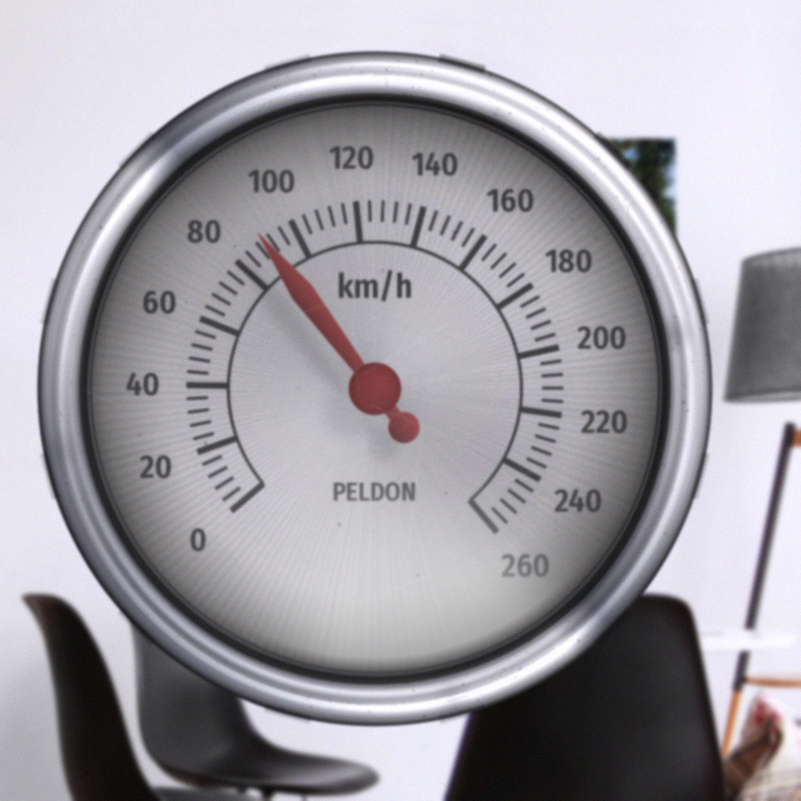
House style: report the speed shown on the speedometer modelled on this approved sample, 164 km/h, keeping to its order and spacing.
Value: 90 km/h
